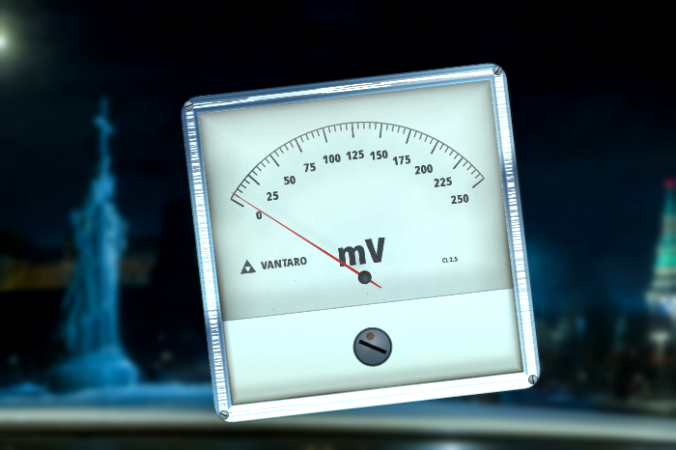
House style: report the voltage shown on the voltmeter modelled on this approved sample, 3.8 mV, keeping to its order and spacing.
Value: 5 mV
